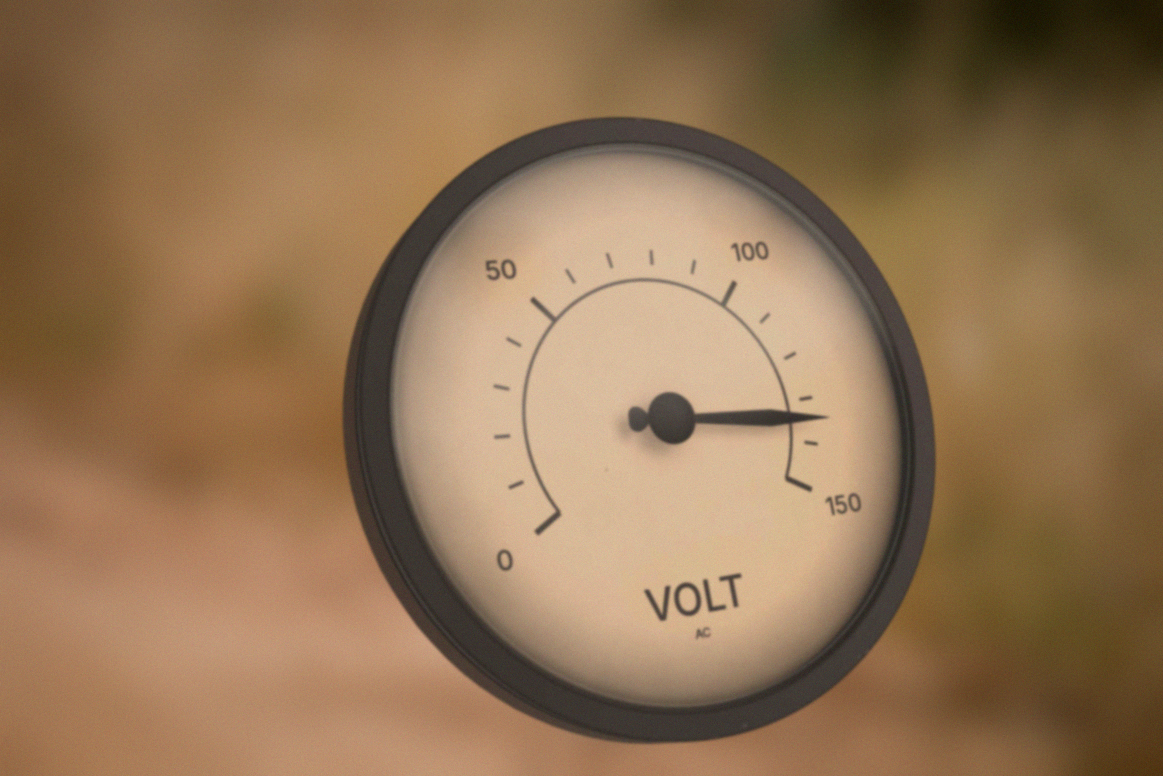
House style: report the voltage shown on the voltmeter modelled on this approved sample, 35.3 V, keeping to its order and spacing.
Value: 135 V
